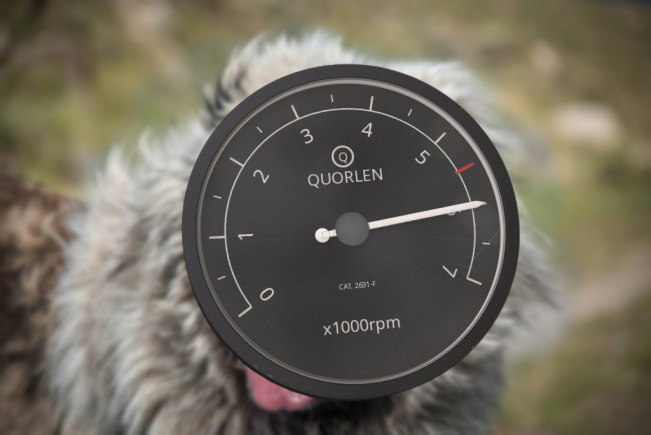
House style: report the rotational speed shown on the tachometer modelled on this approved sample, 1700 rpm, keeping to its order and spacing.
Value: 6000 rpm
